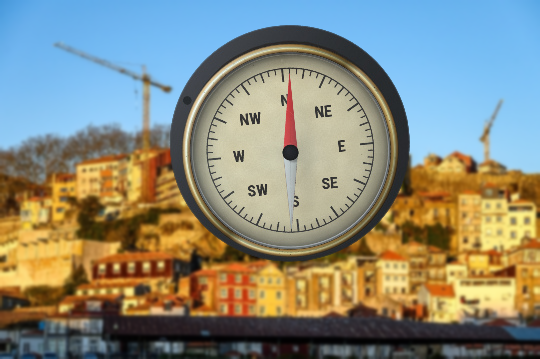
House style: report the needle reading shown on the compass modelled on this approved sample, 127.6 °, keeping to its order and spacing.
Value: 5 °
